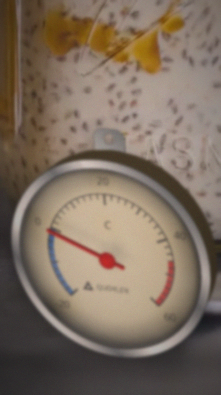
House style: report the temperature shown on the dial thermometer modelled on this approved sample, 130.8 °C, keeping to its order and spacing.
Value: 0 °C
